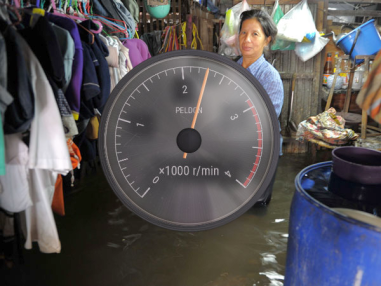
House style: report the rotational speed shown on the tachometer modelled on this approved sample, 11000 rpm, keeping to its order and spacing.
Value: 2300 rpm
